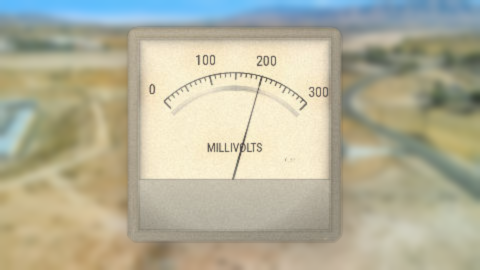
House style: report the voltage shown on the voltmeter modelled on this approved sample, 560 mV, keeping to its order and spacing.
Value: 200 mV
